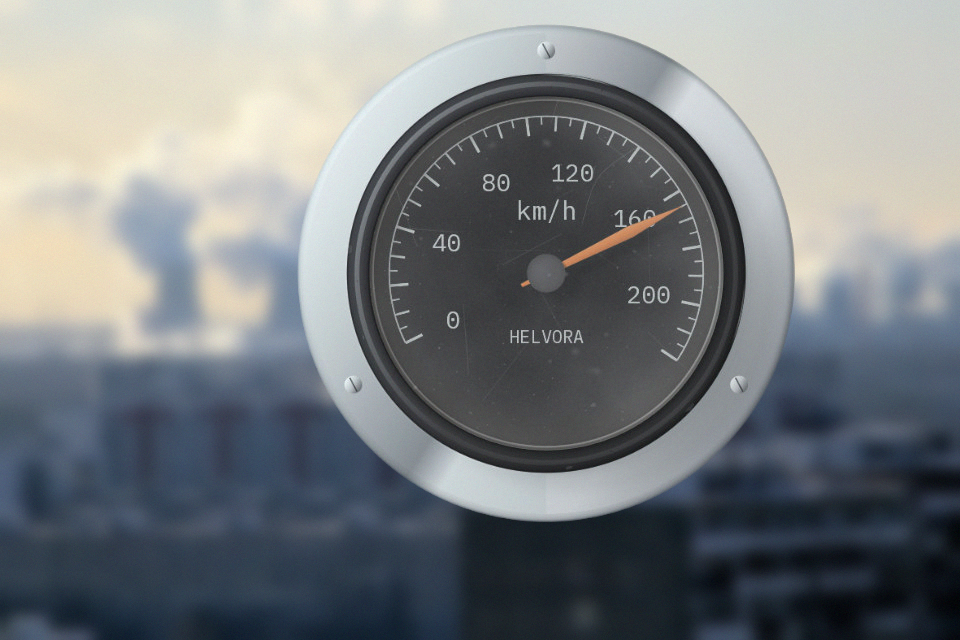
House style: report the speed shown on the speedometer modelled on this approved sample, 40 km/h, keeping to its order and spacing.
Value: 165 km/h
